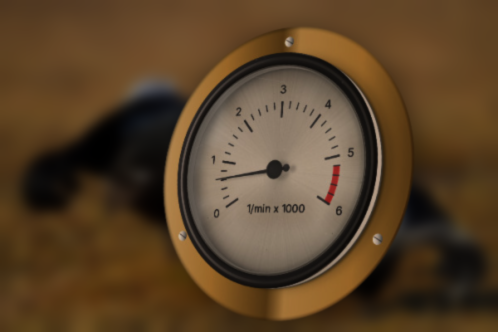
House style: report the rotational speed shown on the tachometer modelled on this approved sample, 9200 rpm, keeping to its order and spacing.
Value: 600 rpm
